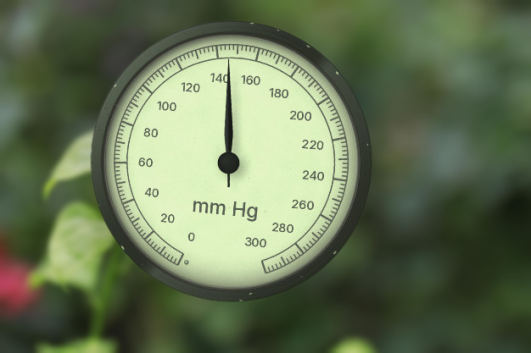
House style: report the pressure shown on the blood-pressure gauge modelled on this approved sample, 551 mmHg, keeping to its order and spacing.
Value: 146 mmHg
